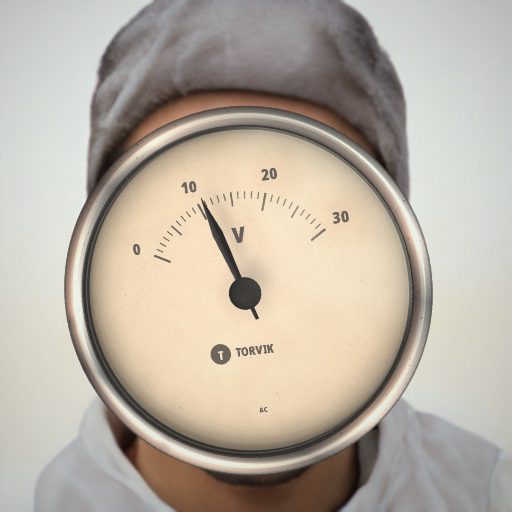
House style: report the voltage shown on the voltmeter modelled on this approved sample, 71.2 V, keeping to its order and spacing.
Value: 11 V
